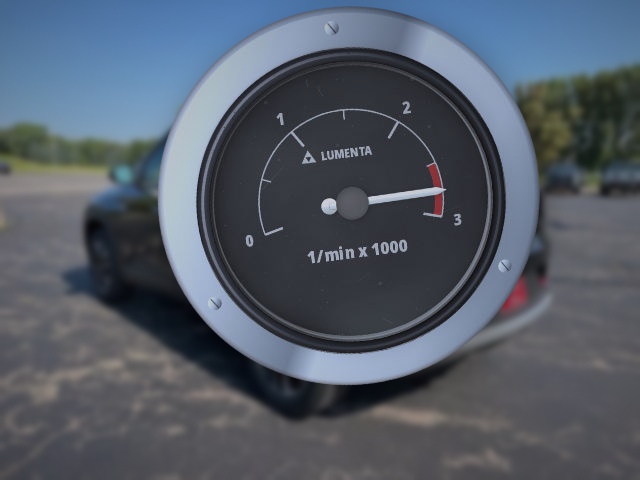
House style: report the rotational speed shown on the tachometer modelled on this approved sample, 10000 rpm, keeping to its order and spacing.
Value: 2750 rpm
